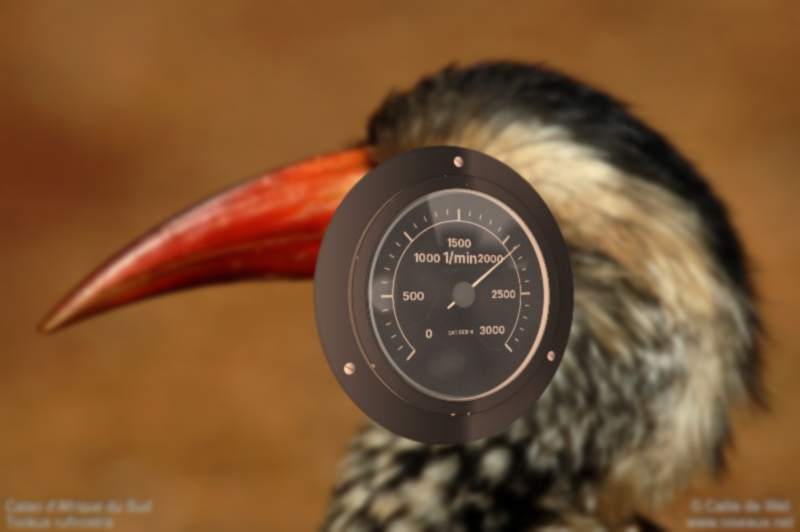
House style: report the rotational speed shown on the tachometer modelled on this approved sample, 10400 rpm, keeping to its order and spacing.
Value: 2100 rpm
